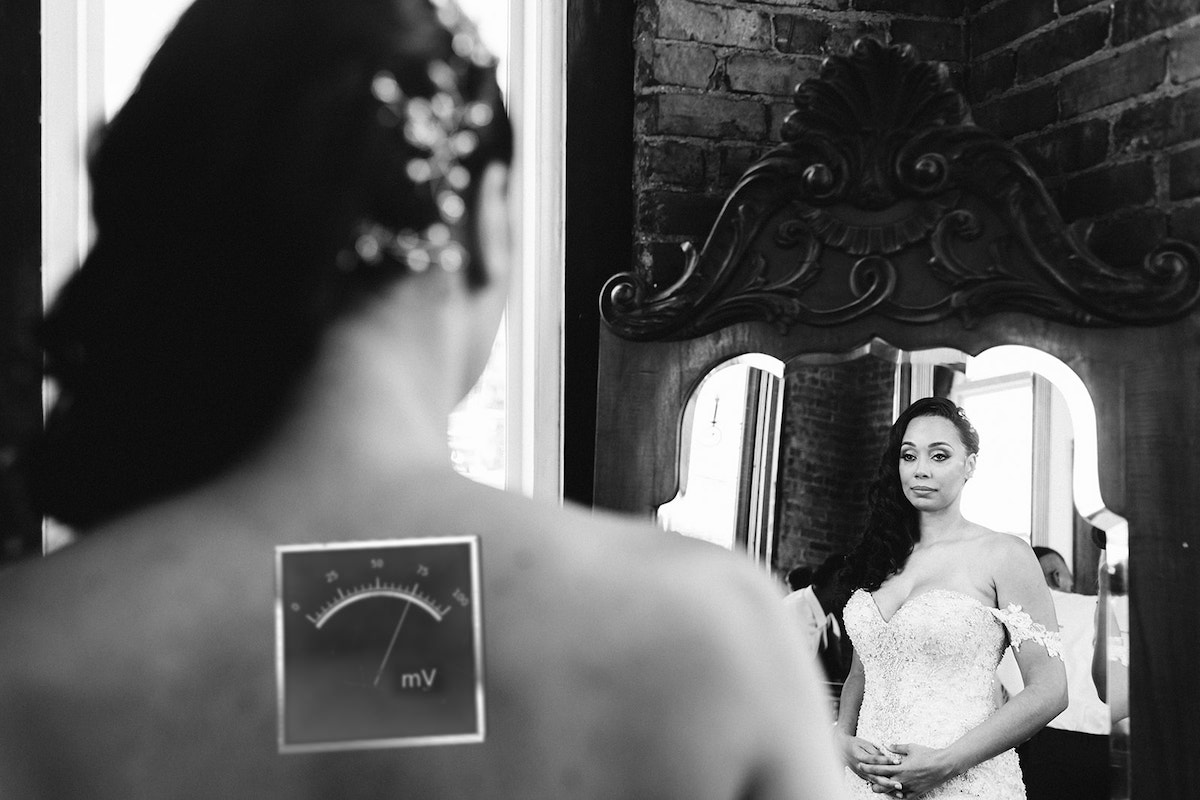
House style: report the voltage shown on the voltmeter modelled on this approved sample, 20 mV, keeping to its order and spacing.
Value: 75 mV
